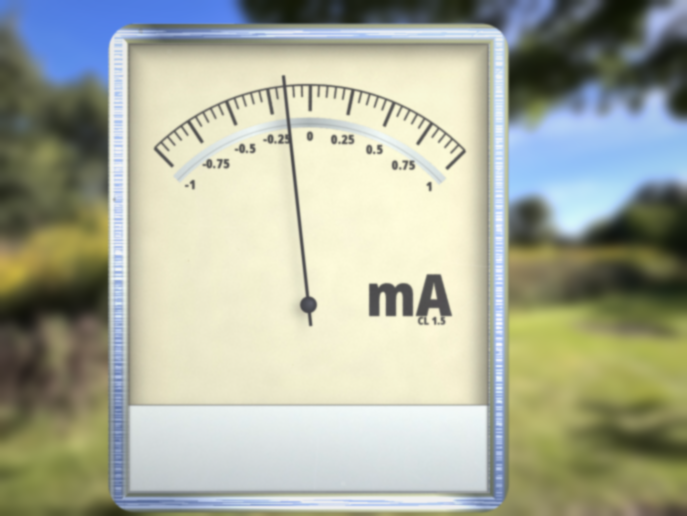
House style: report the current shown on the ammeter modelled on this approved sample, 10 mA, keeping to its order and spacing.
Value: -0.15 mA
